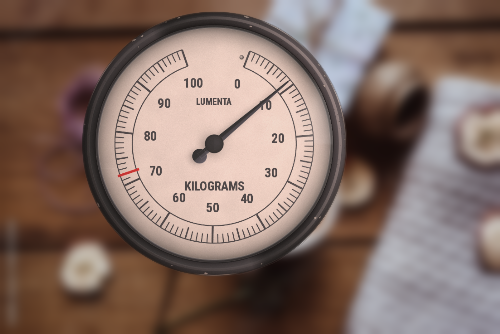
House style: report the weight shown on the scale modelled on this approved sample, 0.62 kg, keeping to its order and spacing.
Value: 9 kg
